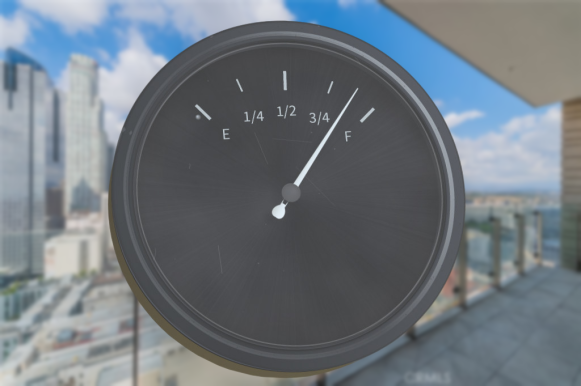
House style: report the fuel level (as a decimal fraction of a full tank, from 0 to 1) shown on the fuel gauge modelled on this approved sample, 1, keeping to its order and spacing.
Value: 0.875
